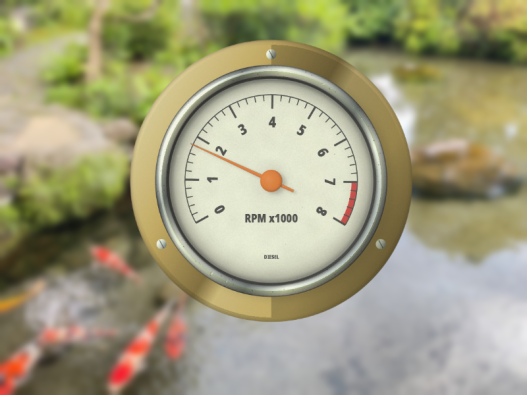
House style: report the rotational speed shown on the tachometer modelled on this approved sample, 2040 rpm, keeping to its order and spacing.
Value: 1800 rpm
